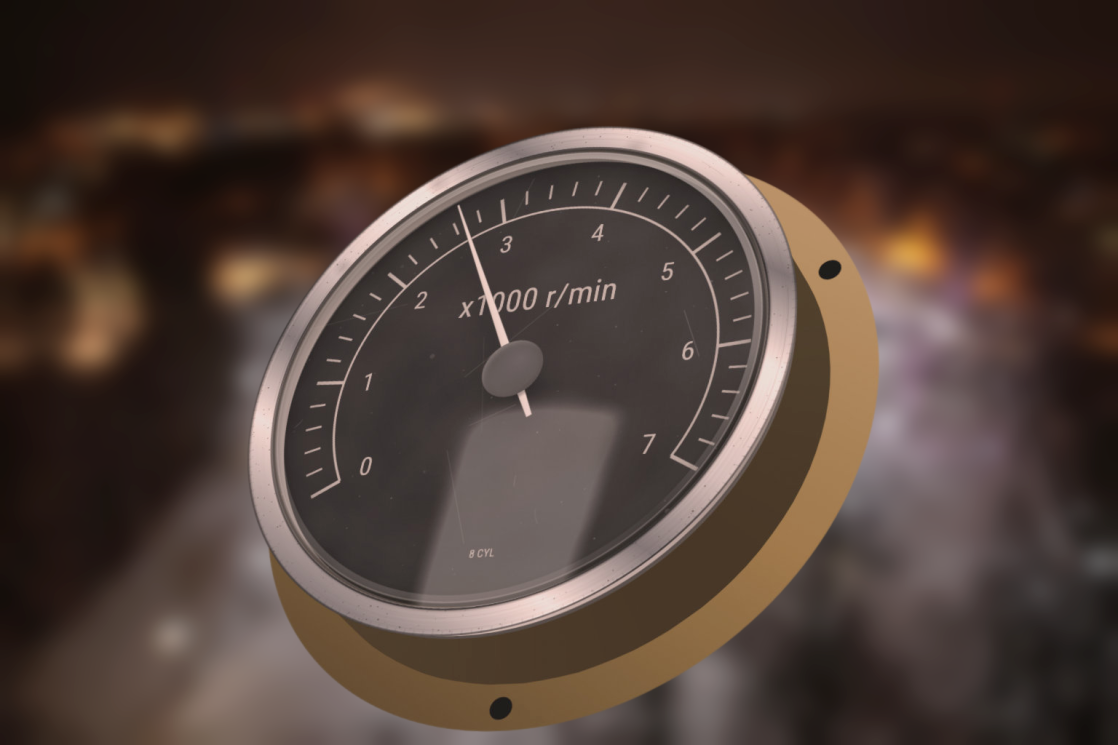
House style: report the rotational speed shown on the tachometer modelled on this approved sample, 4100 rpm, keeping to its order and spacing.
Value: 2700 rpm
